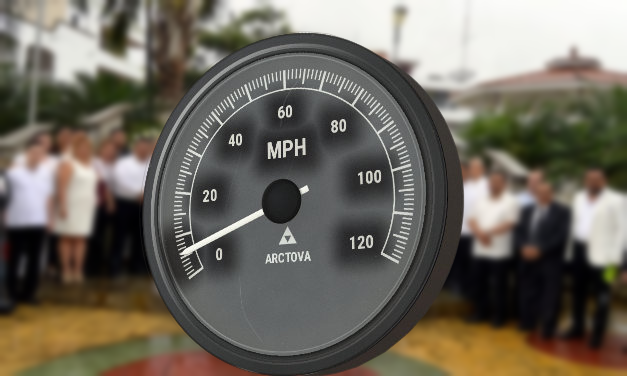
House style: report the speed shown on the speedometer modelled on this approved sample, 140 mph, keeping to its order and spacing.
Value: 5 mph
